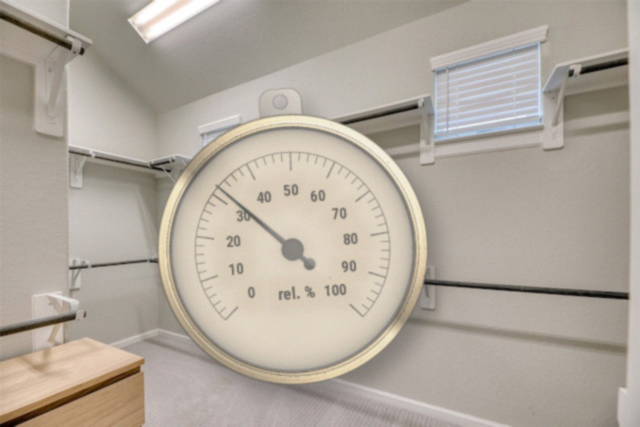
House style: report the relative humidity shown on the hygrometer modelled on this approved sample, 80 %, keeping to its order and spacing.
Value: 32 %
